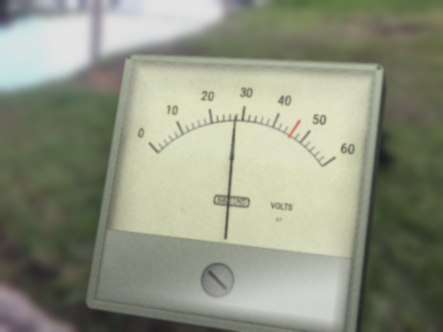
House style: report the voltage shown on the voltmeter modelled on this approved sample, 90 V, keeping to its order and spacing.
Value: 28 V
